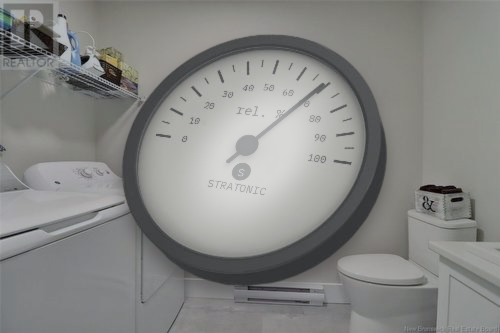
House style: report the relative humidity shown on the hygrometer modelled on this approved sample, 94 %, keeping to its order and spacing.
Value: 70 %
